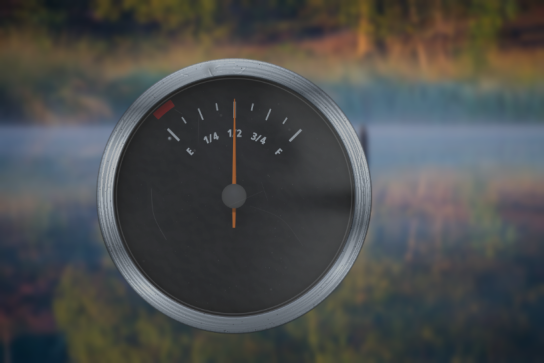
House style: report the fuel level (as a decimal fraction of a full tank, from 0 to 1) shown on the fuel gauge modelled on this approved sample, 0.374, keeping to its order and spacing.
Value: 0.5
